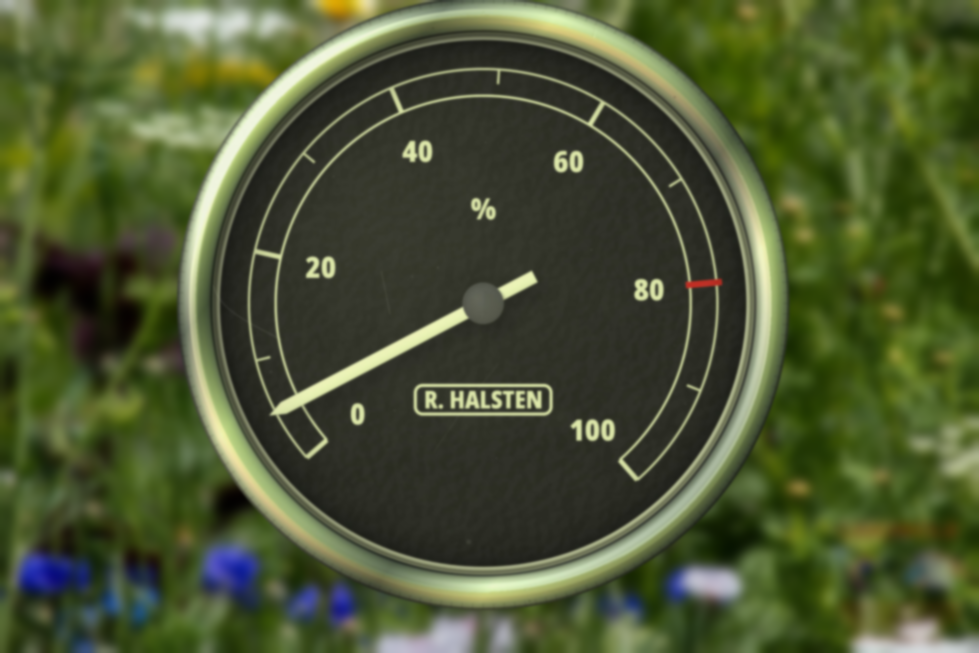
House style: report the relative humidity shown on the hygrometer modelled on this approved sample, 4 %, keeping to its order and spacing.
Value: 5 %
